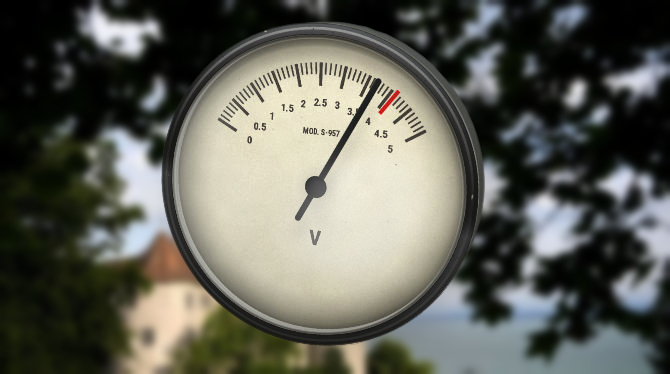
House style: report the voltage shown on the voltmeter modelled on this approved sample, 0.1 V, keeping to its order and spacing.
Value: 3.7 V
